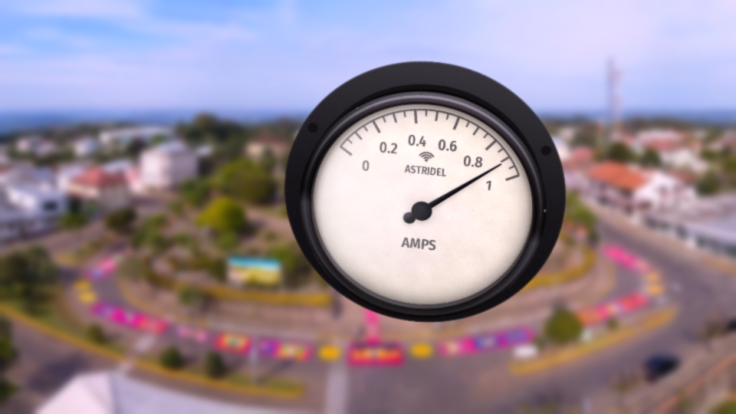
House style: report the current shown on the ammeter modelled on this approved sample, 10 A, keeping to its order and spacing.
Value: 0.9 A
